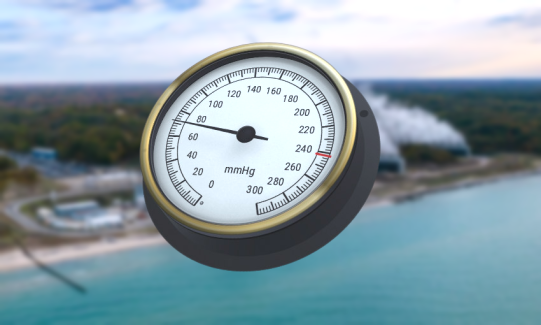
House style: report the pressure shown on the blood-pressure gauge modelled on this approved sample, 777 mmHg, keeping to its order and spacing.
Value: 70 mmHg
